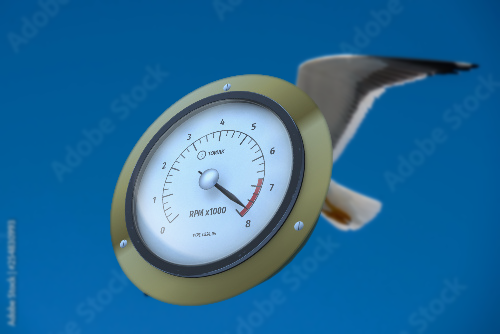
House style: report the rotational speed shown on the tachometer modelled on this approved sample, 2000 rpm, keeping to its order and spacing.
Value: 7750 rpm
